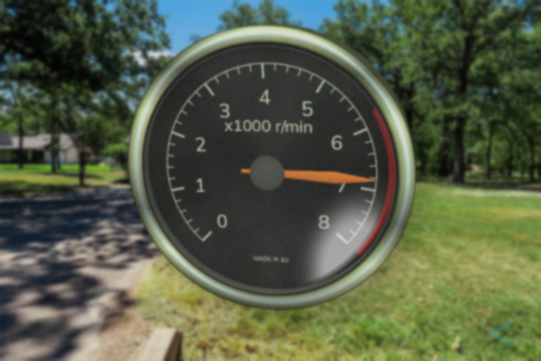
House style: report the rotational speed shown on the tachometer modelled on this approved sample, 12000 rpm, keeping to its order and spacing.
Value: 6800 rpm
